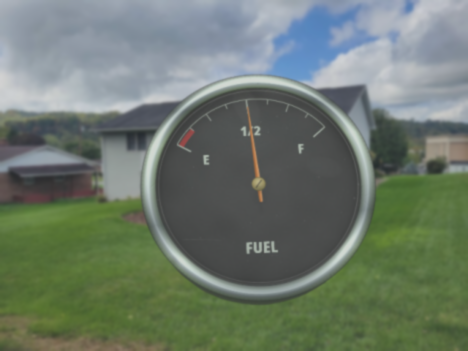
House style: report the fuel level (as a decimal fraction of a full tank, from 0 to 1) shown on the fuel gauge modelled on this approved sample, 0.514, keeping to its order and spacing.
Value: 0.5
